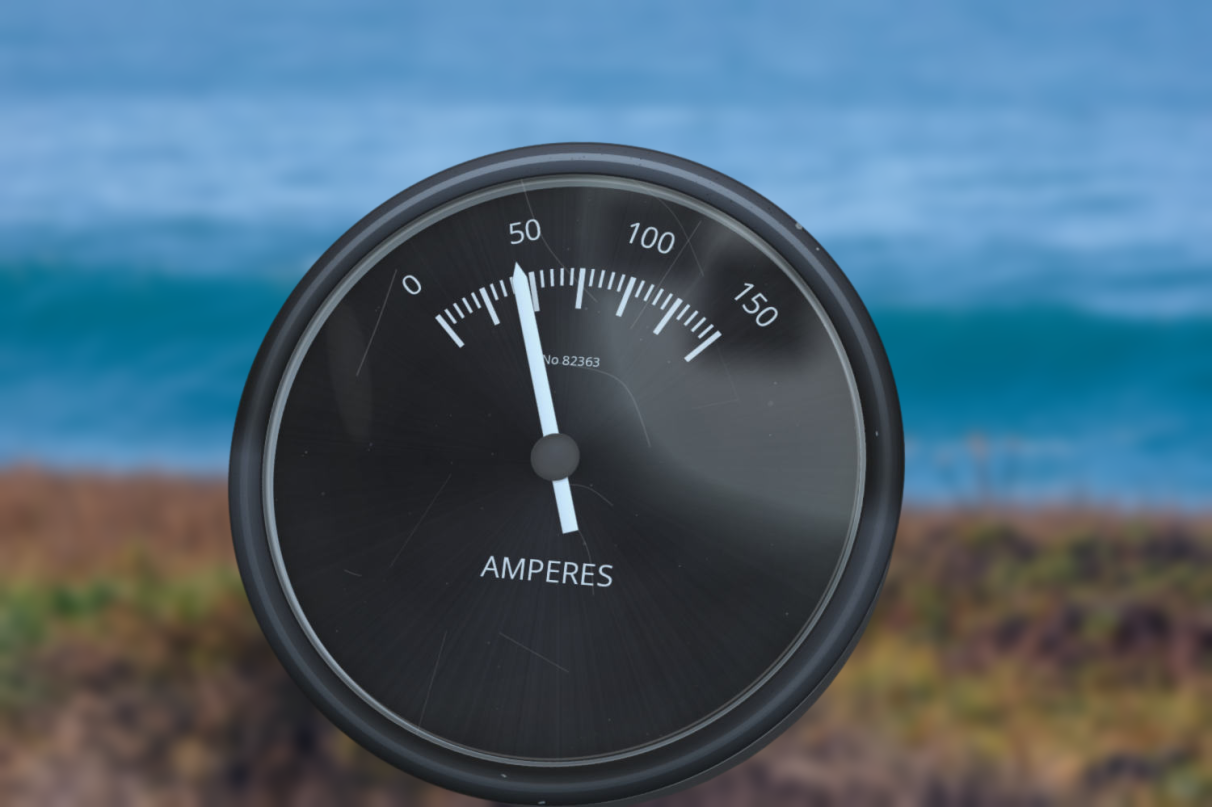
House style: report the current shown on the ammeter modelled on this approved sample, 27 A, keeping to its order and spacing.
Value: 45 A
